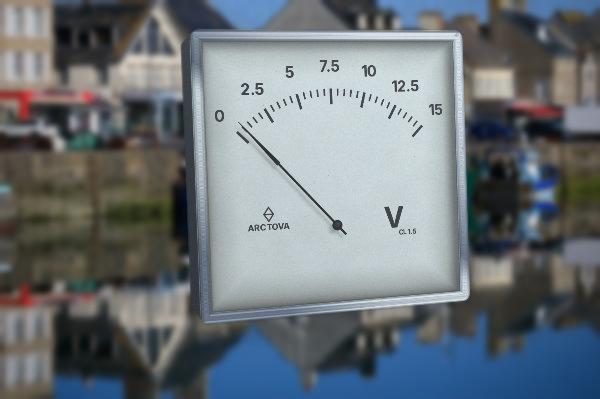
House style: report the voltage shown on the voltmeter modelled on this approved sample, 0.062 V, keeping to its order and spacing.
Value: 0.5 V
